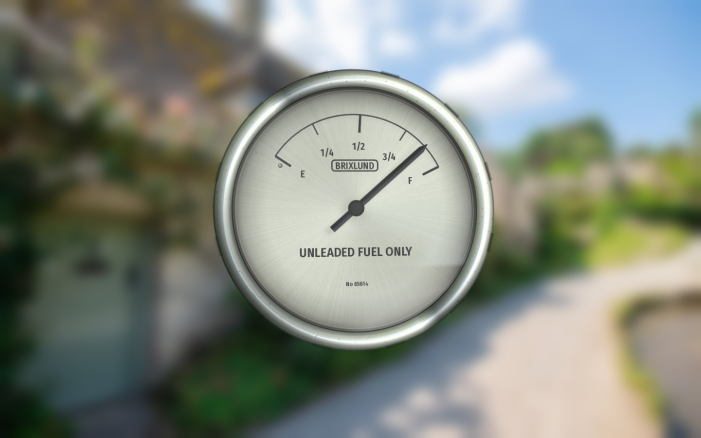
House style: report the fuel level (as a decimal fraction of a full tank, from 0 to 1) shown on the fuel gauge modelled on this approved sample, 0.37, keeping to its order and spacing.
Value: 0.875
